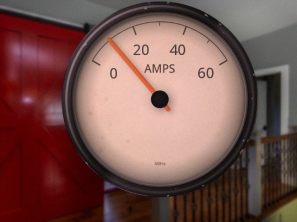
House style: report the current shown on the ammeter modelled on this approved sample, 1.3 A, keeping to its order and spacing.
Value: 10 A
